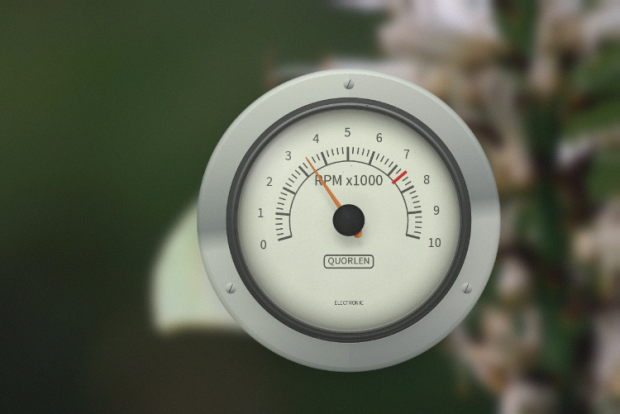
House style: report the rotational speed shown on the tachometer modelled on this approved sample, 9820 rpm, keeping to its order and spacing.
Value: 3400 rpm
